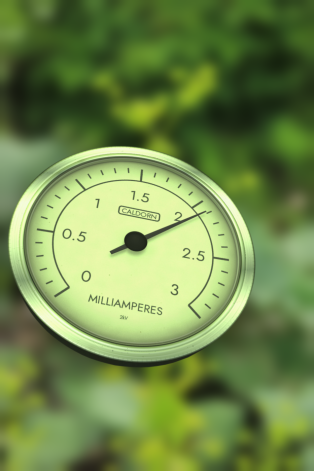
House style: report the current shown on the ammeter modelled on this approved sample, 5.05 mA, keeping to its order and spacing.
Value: 2.1 mA
